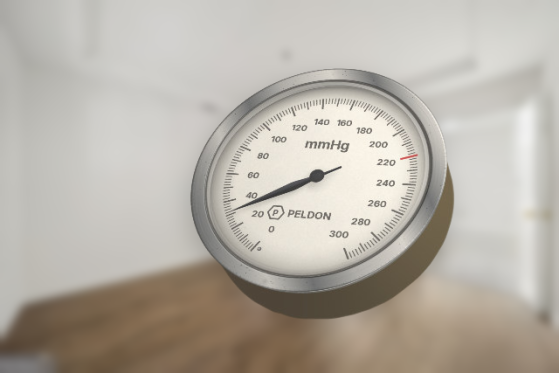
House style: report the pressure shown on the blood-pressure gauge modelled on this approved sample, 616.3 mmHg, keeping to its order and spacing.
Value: 30 mmHg
